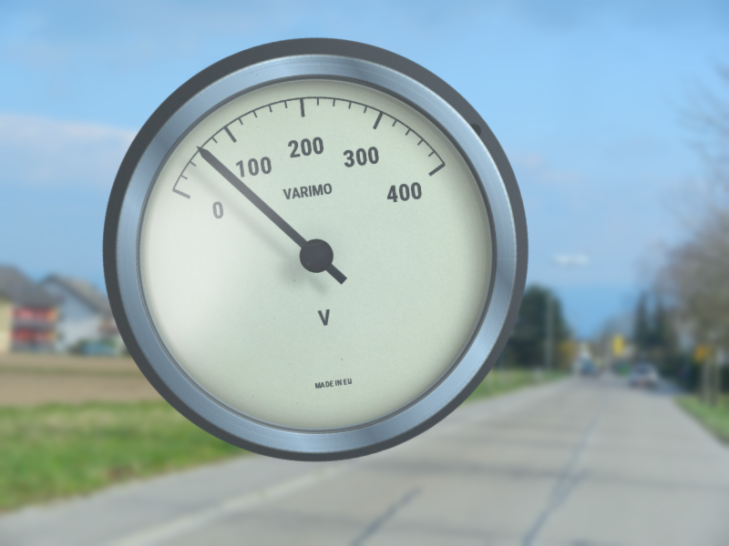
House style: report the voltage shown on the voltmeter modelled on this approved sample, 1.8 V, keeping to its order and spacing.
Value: 60 V
